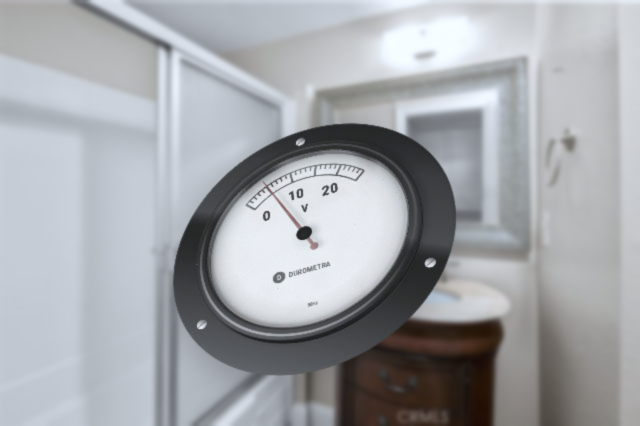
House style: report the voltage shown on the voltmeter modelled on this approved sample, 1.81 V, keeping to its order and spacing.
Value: 5 V
